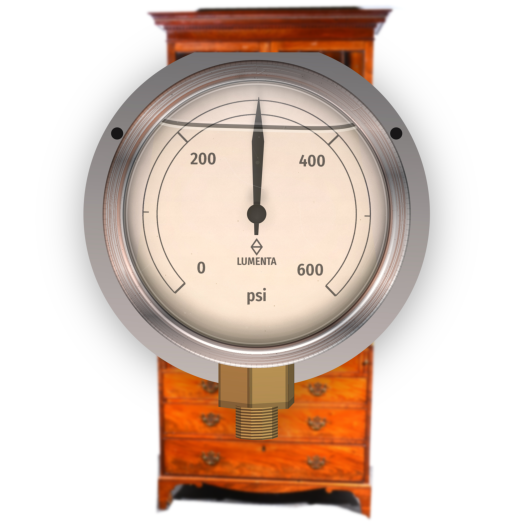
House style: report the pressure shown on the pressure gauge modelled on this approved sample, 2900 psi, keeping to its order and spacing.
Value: 300 psi
